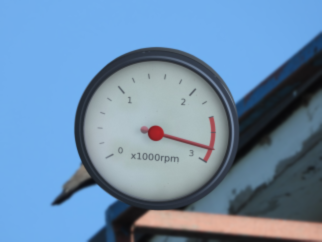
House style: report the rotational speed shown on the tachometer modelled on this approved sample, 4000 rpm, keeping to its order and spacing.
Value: 2800 rpm
